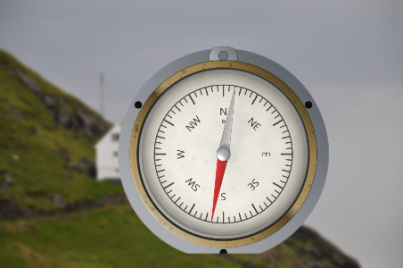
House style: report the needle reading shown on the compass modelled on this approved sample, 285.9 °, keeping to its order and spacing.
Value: 190 °
